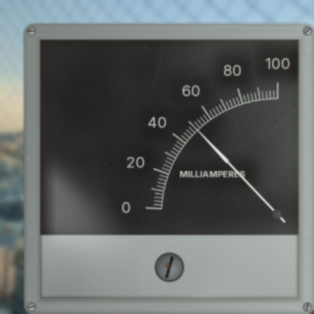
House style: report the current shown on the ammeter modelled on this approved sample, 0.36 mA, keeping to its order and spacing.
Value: 50 mA
